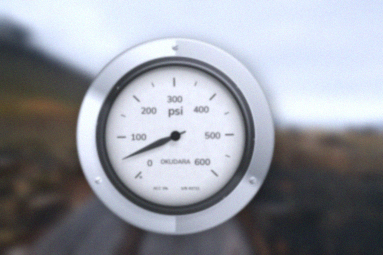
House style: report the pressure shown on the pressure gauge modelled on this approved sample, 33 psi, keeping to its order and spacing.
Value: 50 psi
